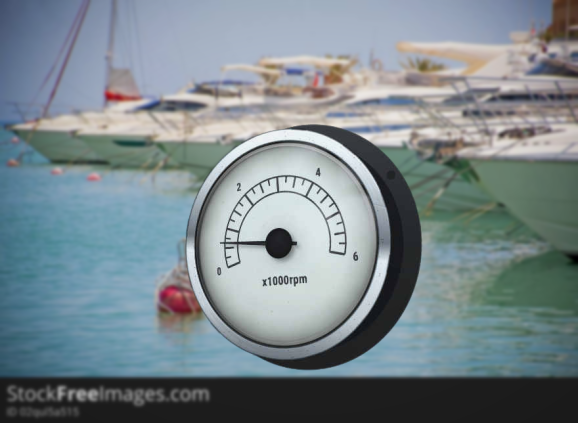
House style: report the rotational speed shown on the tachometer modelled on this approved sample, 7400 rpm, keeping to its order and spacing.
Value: 625 rpm
